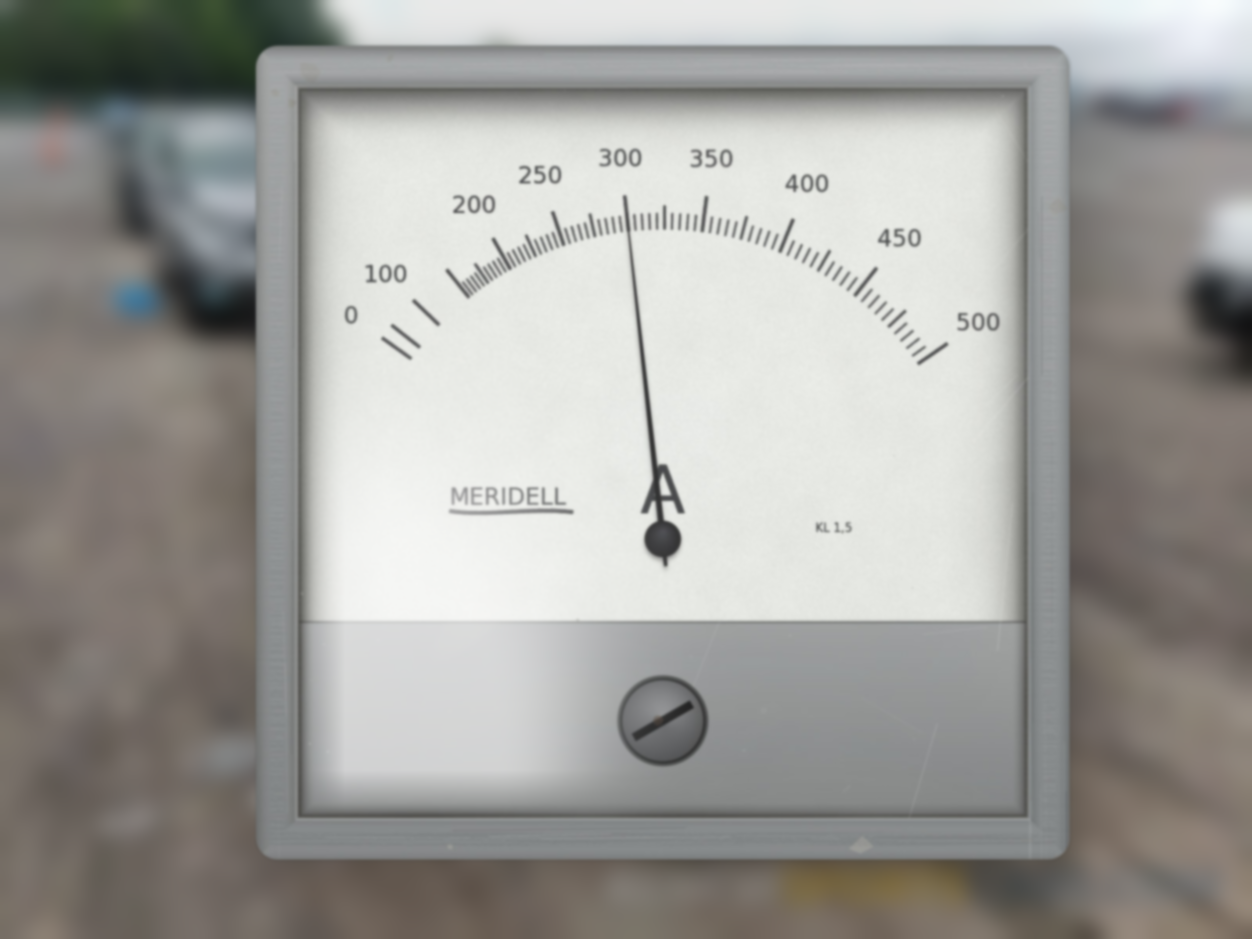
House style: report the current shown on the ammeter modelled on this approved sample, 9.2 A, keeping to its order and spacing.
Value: 300 A
